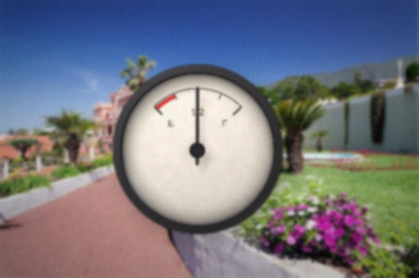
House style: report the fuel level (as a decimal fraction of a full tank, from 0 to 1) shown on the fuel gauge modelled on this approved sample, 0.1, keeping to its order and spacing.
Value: 0.5
